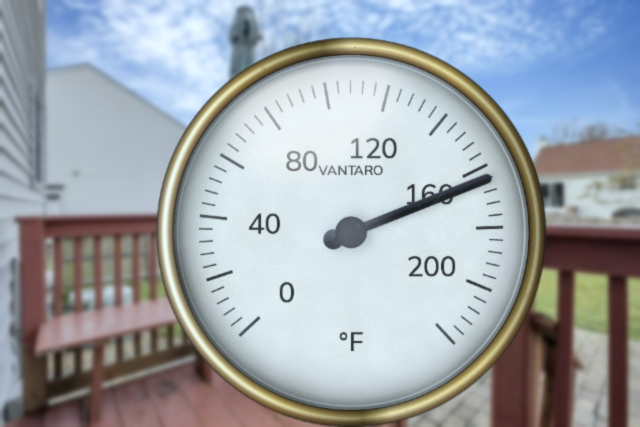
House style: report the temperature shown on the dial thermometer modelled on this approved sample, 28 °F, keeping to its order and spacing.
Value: 164 °F
